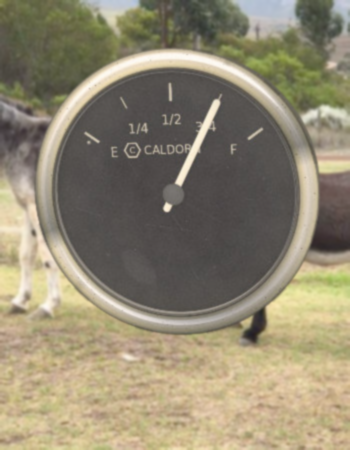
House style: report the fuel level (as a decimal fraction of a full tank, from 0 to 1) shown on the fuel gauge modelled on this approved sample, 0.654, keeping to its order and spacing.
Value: 0.75
